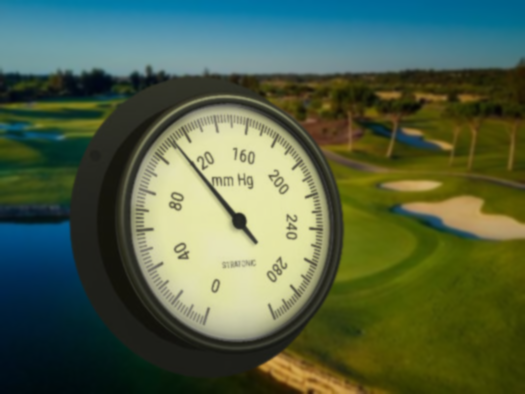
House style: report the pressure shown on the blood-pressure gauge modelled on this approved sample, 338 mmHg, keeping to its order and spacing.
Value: 110 mmHg
